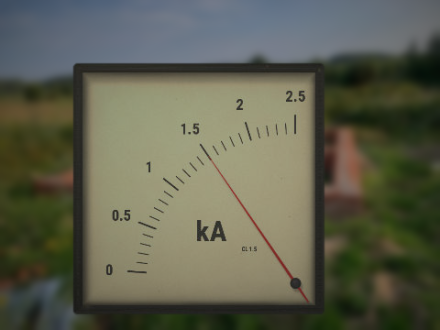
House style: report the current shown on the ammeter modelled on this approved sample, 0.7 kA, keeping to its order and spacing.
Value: 1.5 kA
